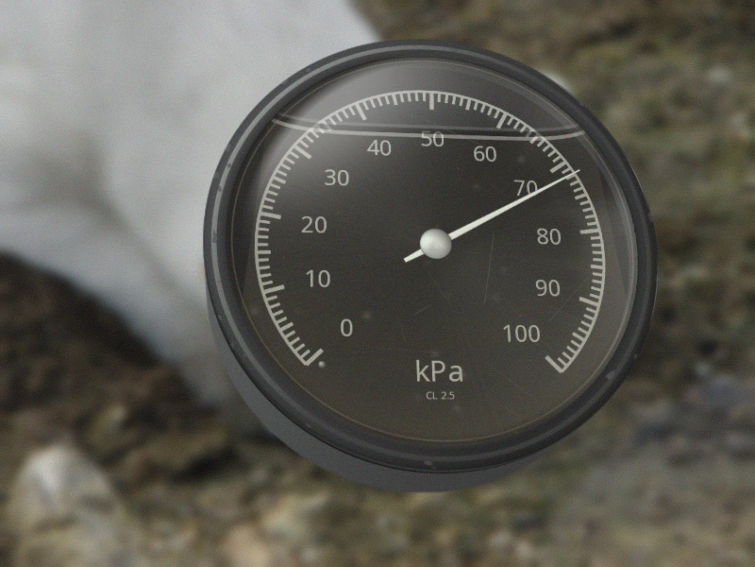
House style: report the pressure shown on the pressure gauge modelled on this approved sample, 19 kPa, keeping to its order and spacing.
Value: 72 kPa
